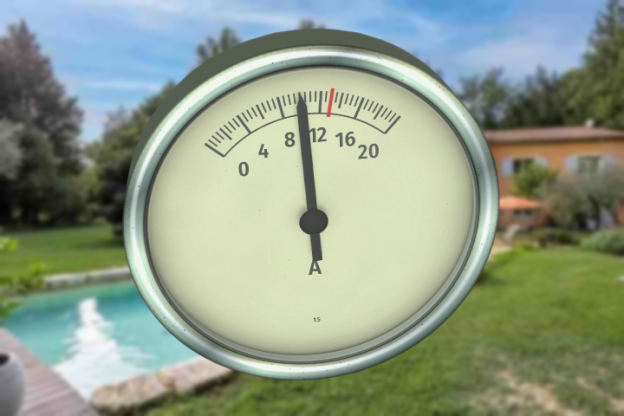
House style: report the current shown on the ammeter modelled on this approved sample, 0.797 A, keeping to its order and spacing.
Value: 10 A
